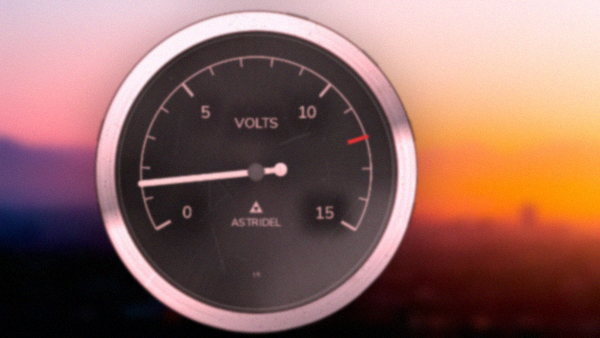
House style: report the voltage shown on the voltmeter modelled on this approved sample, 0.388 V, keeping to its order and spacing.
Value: 1.5 V
